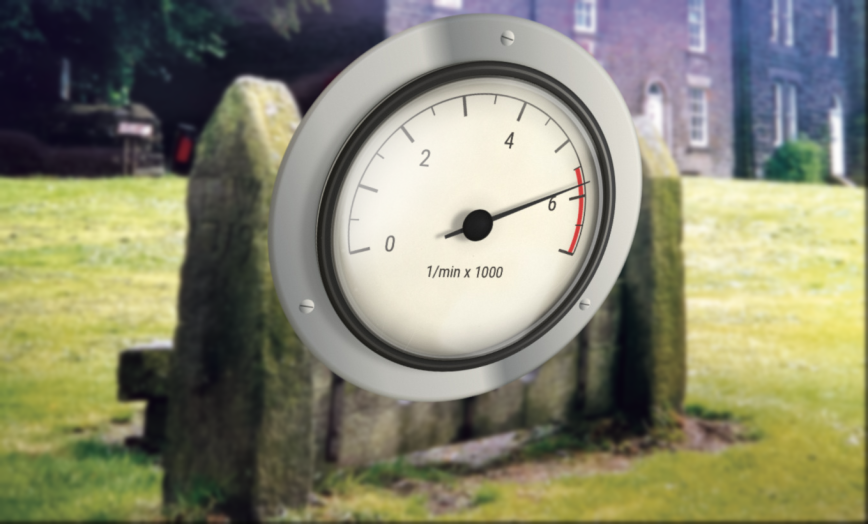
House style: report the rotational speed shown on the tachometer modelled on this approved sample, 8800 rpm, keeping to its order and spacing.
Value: 5750 rpm
